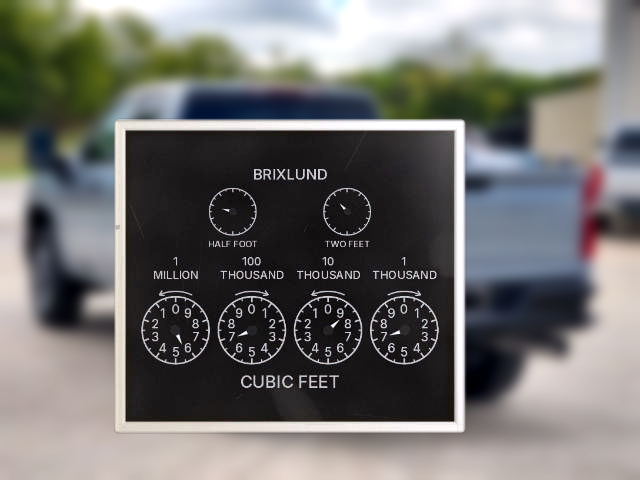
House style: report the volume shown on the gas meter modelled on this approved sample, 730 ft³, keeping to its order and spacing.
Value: 568700 ft³
